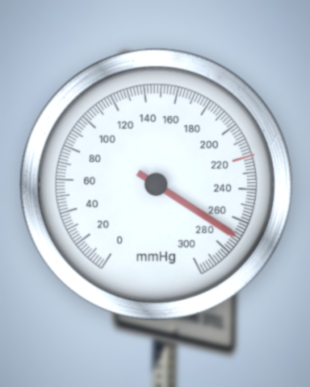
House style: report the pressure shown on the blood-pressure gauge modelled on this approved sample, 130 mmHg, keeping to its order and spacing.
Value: 270 mmHg
